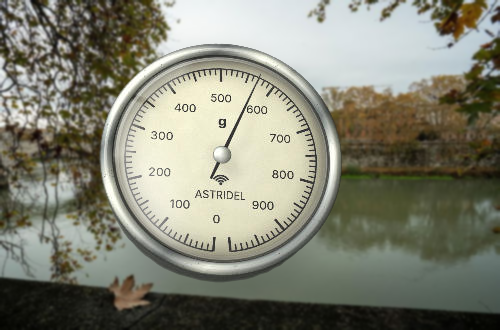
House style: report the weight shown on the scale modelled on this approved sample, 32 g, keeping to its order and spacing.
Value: 570 g
